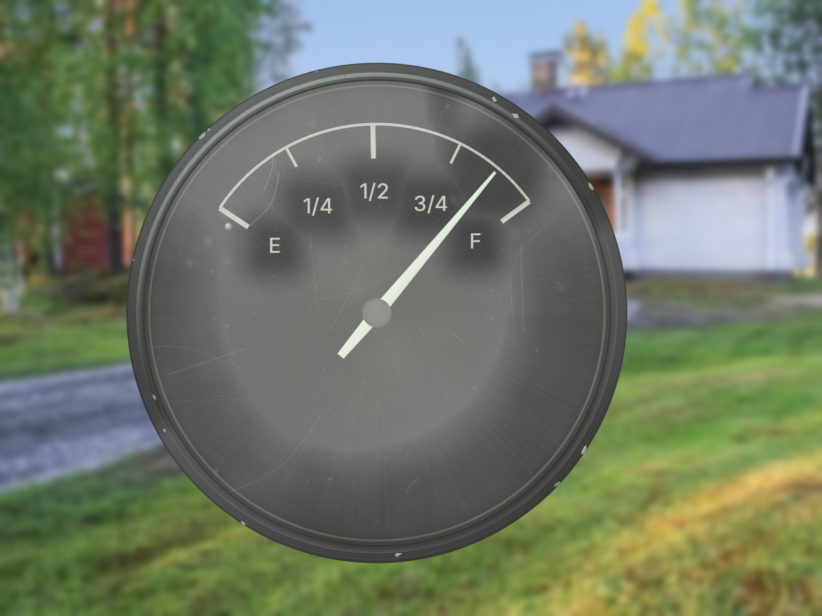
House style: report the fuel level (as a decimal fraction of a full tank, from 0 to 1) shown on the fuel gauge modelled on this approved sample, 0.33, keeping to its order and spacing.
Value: 0.875
